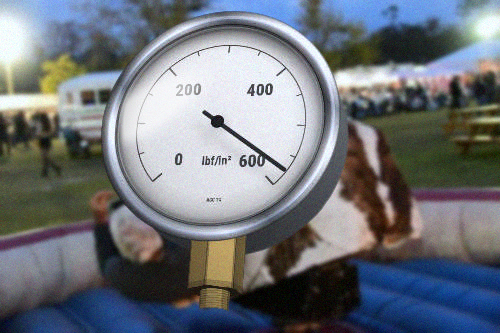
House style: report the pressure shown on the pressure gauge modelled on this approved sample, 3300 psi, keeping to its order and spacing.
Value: 575 psi
